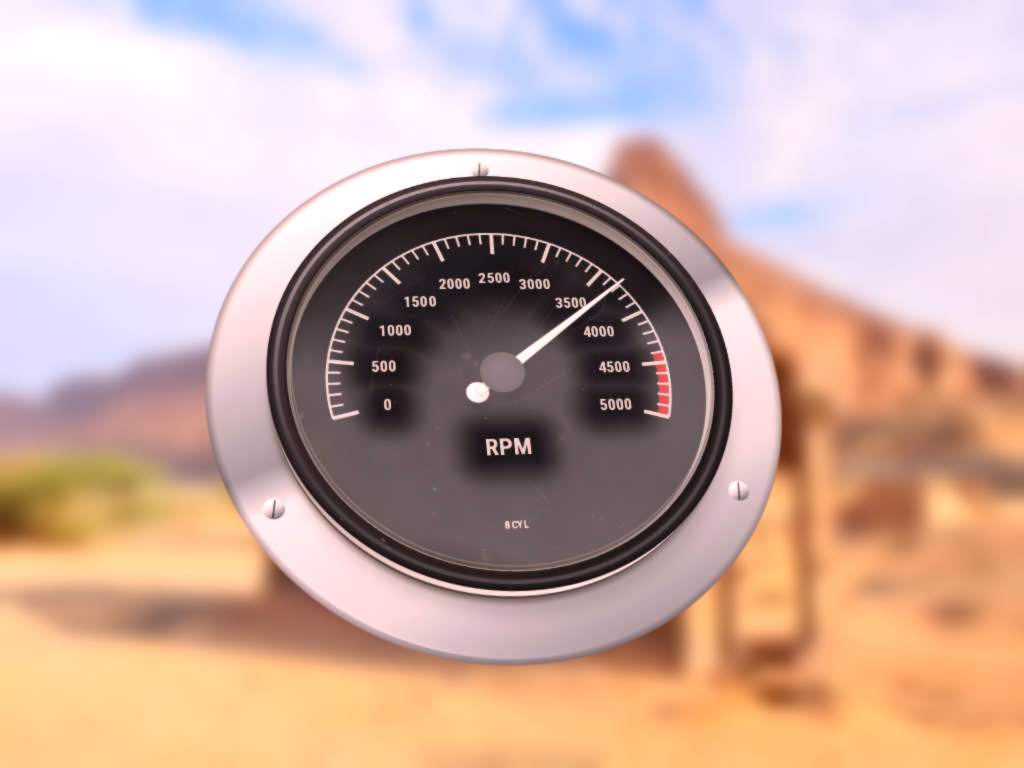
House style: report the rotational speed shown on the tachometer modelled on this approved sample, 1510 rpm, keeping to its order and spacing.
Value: 3700 rpm
